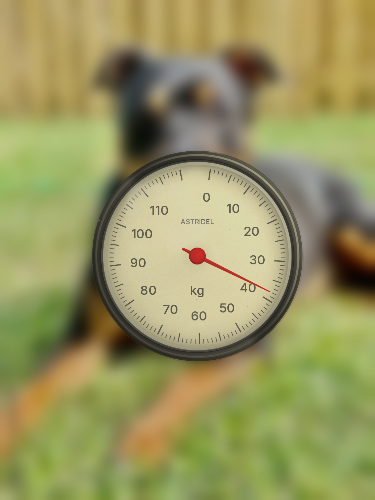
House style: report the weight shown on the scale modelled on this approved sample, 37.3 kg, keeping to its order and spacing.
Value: 38 kg
